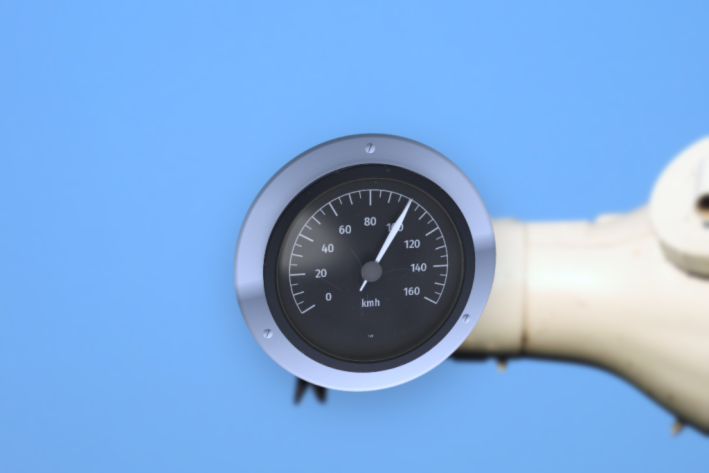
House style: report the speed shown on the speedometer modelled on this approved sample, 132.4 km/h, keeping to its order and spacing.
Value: 100 km/h
